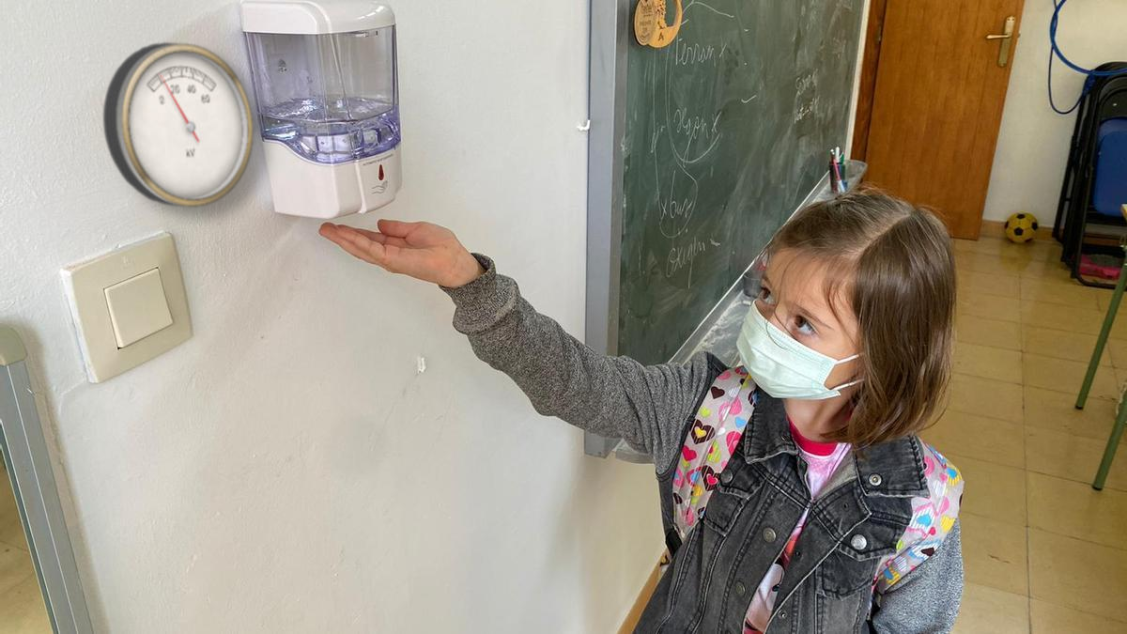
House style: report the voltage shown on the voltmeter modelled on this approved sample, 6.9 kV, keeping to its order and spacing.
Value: 10 kV
